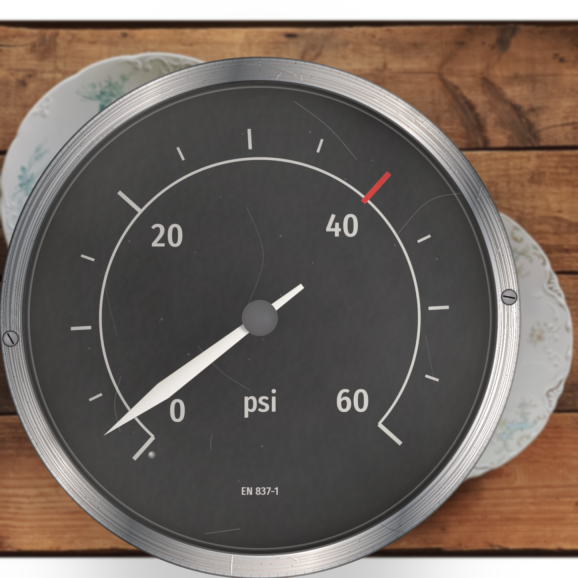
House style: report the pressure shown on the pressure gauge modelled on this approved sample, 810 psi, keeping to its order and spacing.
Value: 2.5 psi
